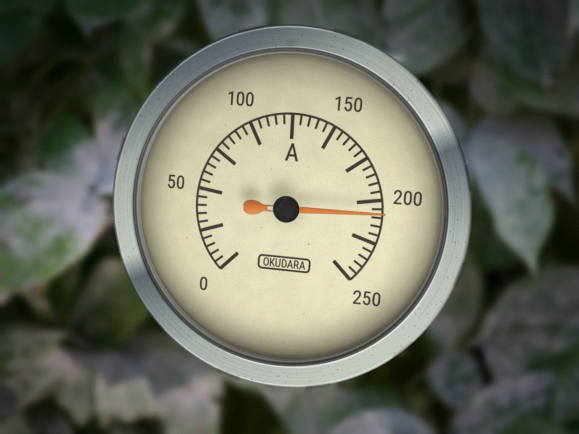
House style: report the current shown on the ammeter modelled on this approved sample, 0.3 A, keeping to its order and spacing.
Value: 207.5 A
